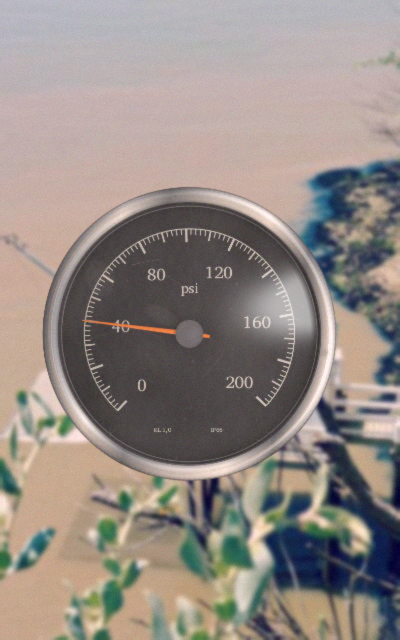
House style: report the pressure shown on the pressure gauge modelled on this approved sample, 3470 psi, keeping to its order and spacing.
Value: 40 psi
